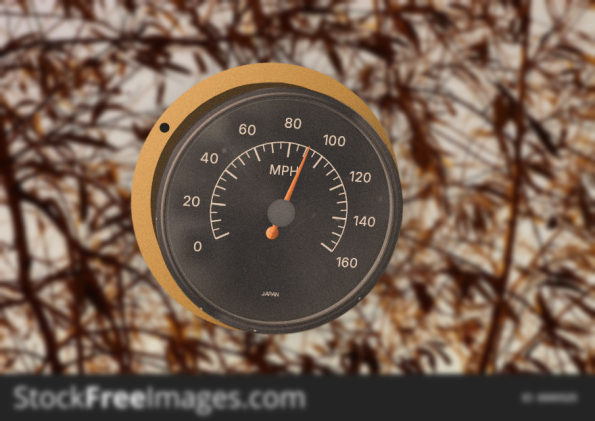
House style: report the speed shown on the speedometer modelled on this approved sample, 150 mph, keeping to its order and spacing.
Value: 90 mph
